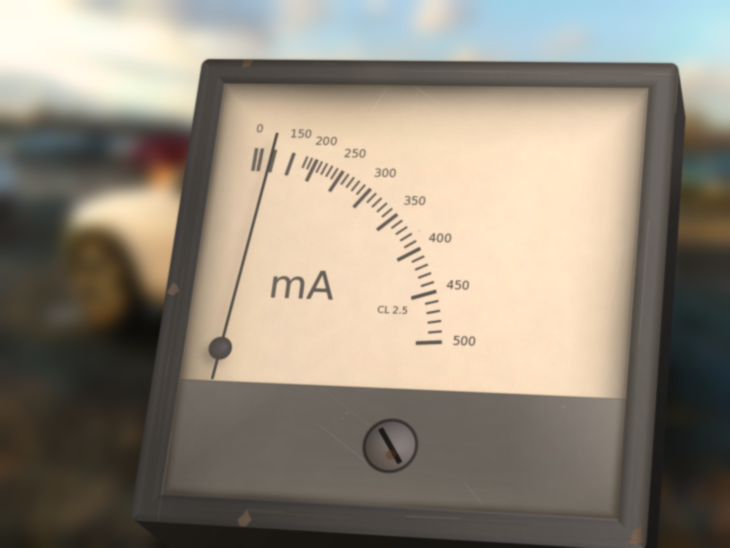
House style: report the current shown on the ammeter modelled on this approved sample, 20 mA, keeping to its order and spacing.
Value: 100 mA
